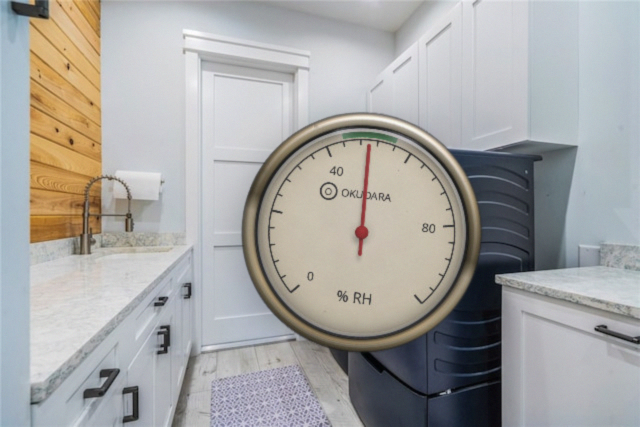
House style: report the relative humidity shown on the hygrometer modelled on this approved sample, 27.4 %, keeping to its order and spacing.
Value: 50 %
